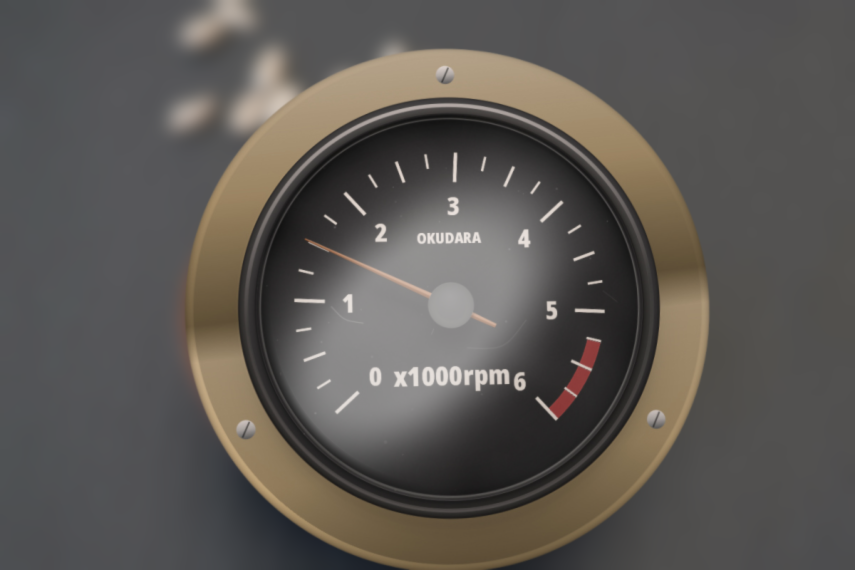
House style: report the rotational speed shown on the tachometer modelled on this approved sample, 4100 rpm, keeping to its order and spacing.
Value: 1500 rpm
